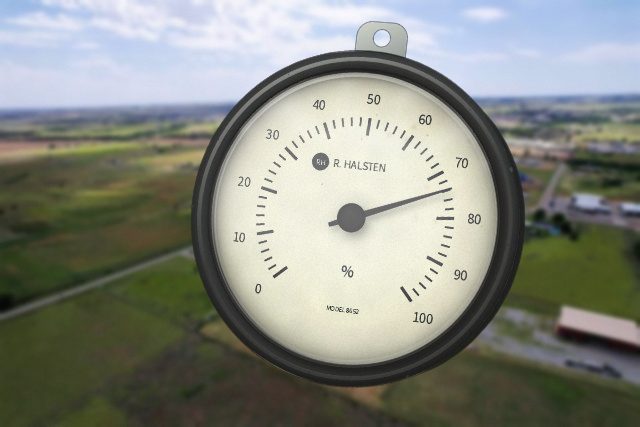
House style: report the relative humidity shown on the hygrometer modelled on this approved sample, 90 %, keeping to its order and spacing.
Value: 74 %
